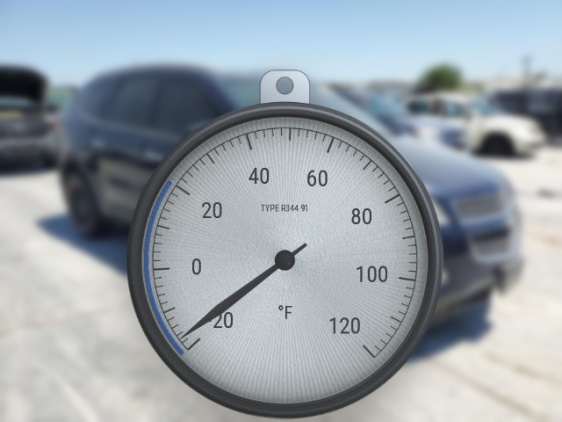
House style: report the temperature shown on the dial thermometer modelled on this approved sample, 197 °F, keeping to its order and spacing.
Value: -17 °F
